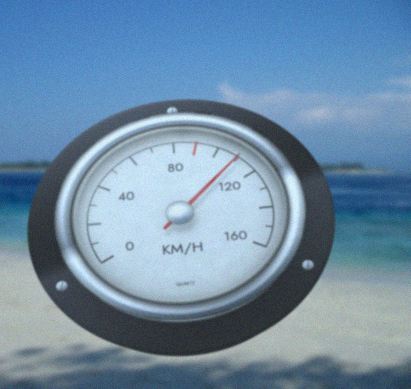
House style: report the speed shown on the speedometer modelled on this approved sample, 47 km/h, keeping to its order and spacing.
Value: 110 km/h
